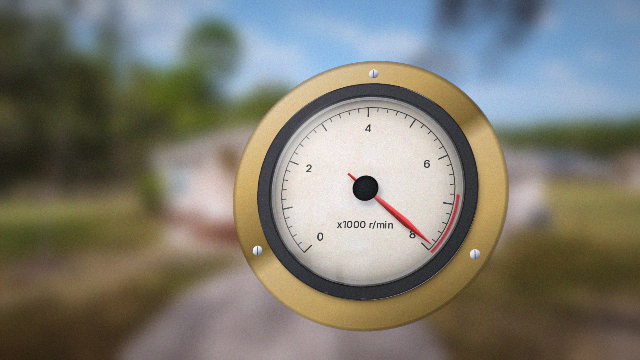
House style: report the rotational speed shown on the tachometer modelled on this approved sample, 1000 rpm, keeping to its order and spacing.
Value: 7900 rpm
